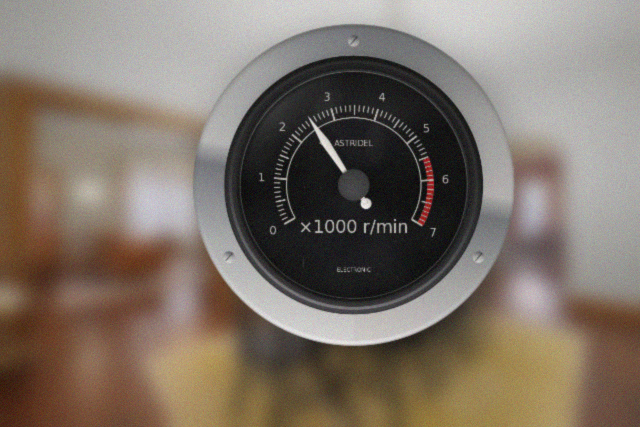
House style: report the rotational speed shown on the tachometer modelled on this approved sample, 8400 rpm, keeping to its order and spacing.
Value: 2500 rpm
